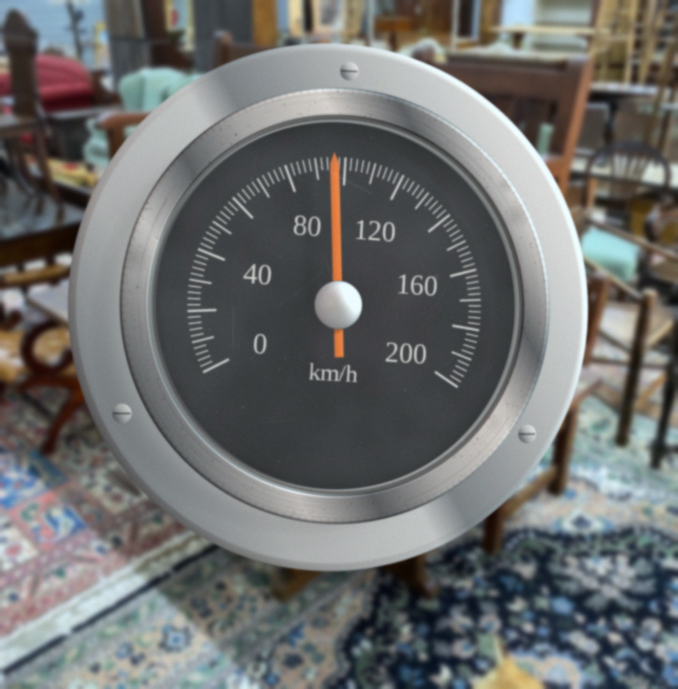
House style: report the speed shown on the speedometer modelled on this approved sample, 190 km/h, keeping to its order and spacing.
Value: 96 km/h
